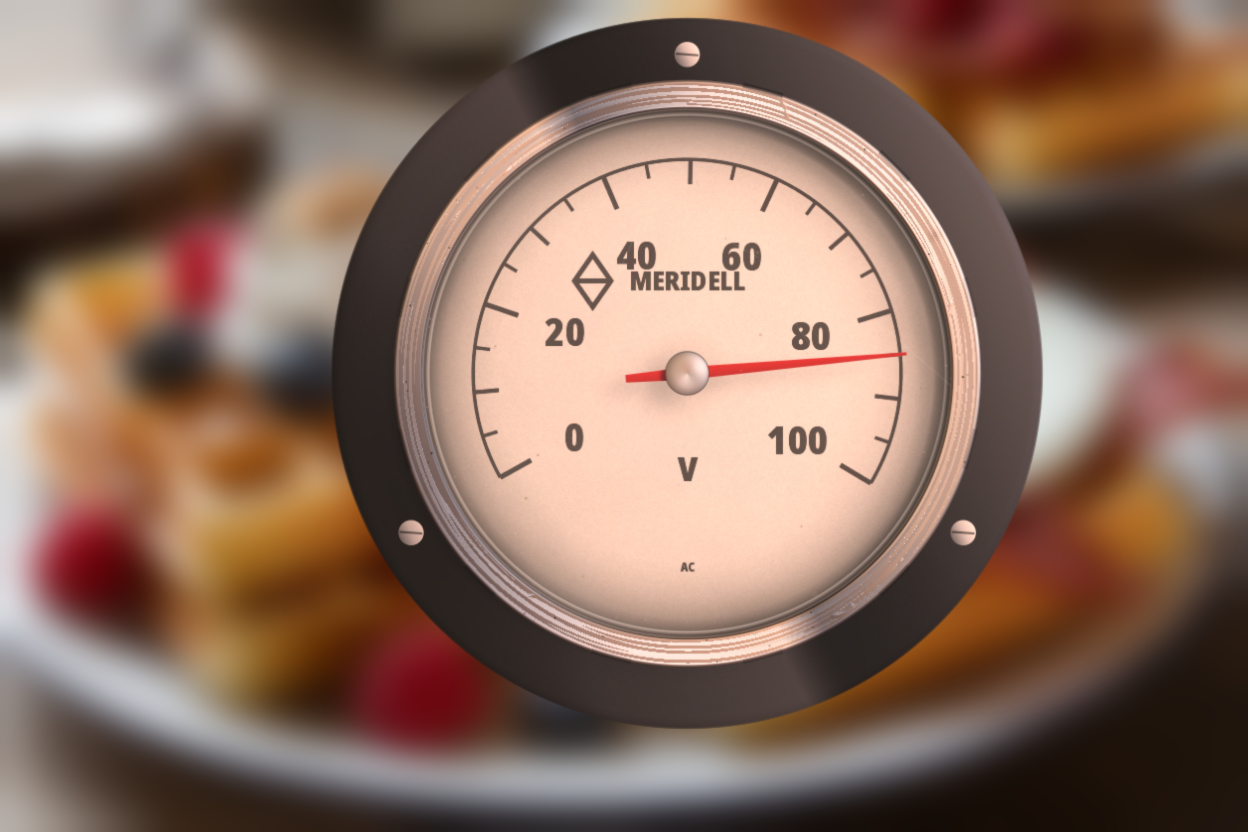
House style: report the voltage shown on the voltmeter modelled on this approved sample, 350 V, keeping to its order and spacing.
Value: 85 V
